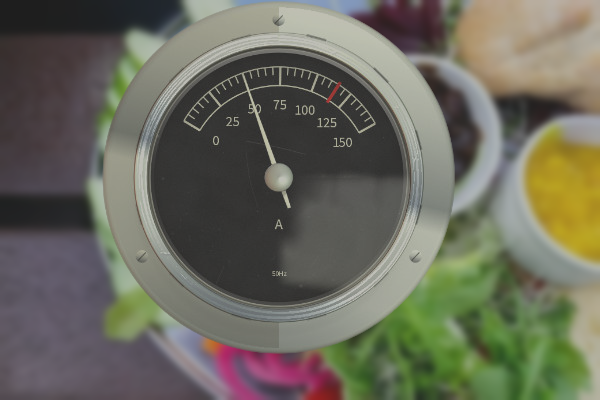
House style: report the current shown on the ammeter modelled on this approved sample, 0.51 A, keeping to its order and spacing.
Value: 50 A
